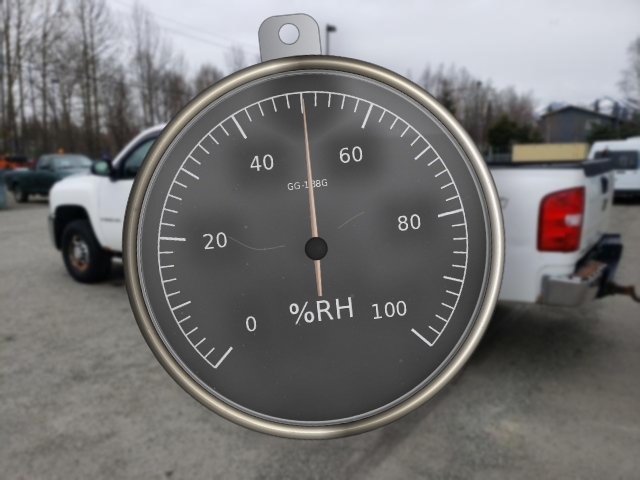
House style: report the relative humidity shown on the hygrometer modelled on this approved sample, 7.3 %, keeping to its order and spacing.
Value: 50 %
